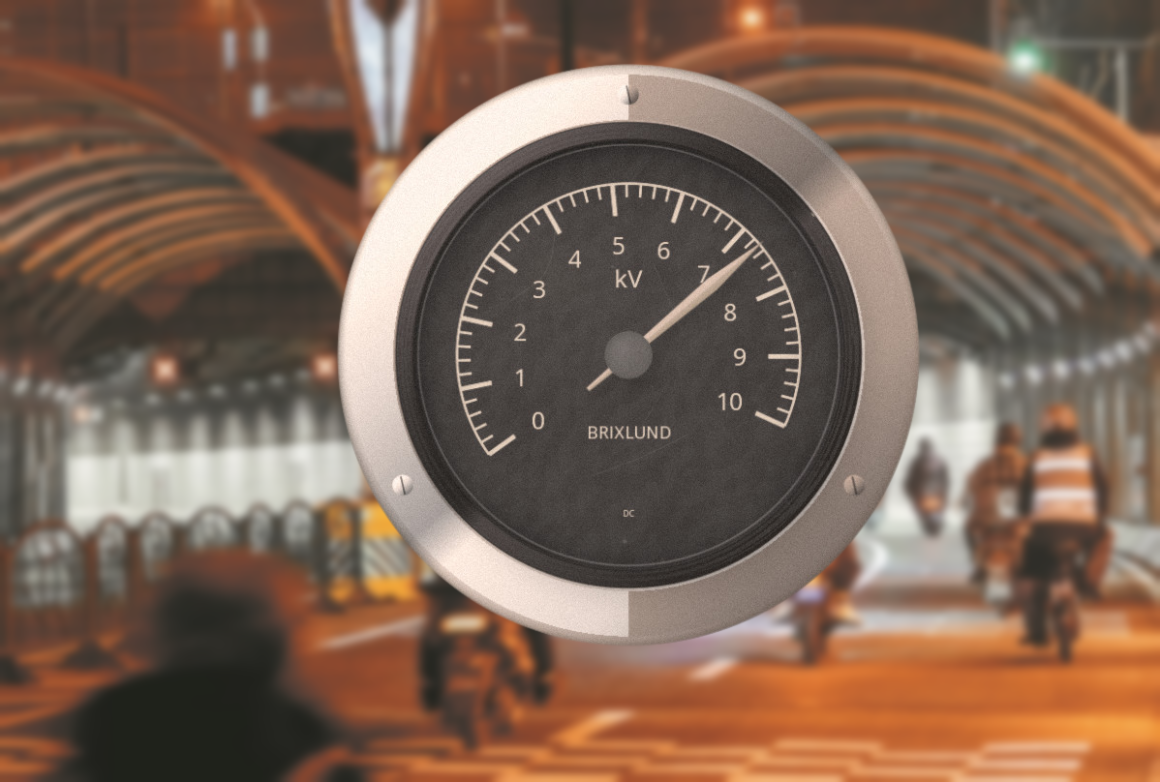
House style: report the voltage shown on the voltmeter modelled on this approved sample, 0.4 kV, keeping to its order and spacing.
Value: 7.3 kV
